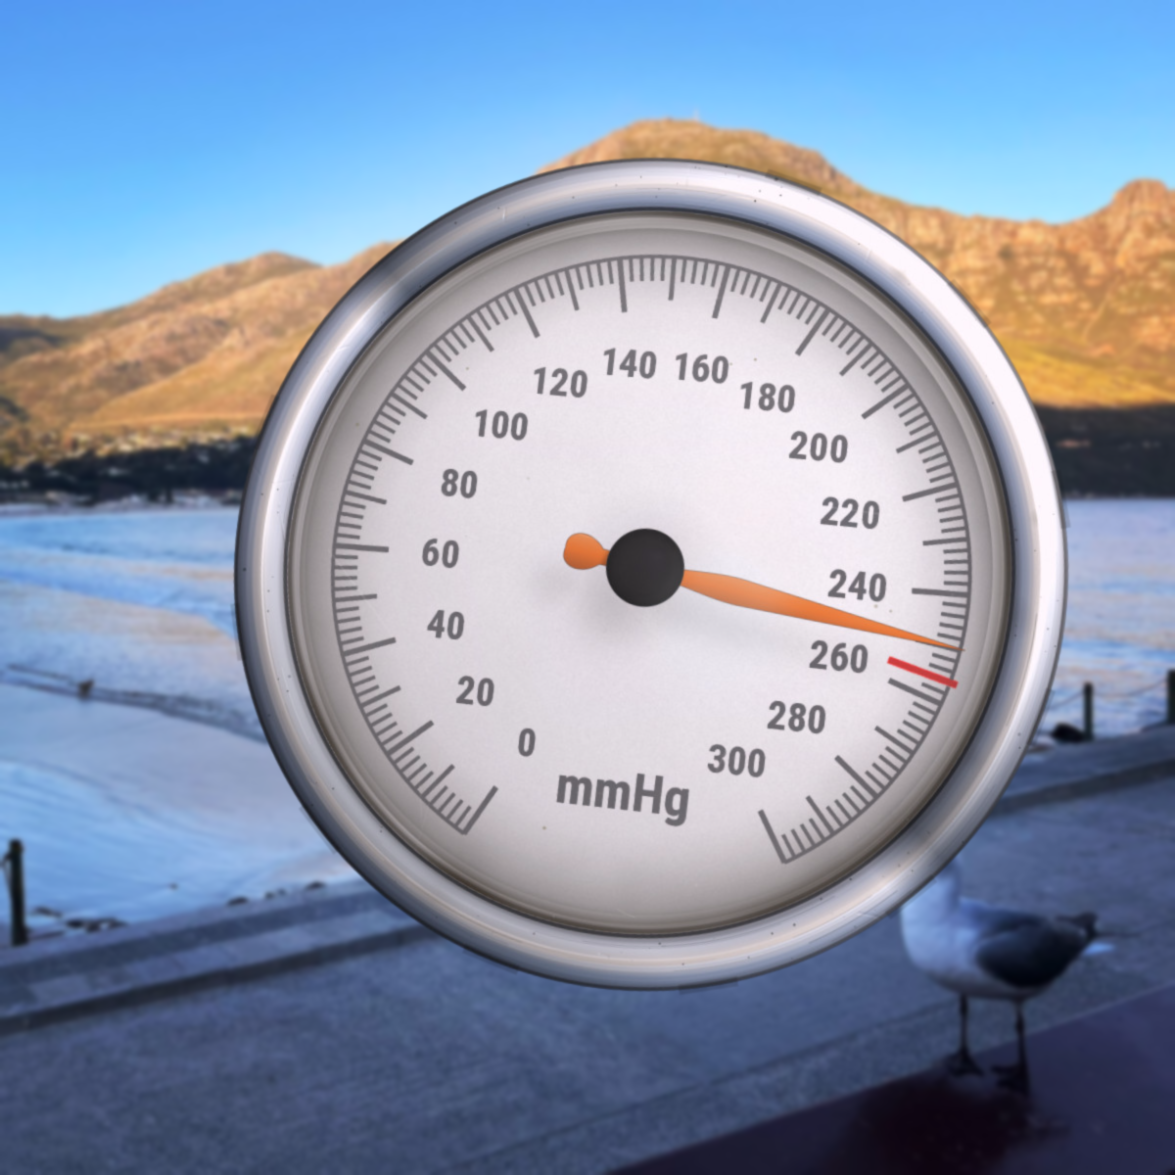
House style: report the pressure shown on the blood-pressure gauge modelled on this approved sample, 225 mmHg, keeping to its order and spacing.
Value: 250 mmHg
